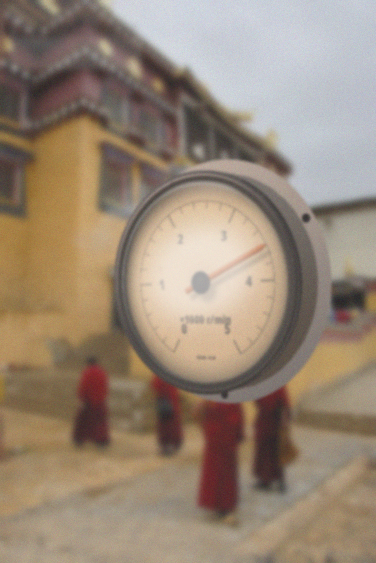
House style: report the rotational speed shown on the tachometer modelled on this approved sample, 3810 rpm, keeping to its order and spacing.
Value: 3600 rpm
